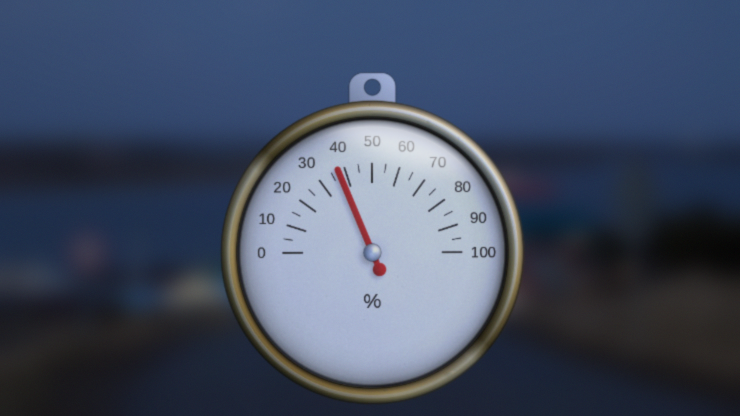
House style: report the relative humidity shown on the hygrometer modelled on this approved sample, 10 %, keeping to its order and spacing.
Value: 37.5 %
